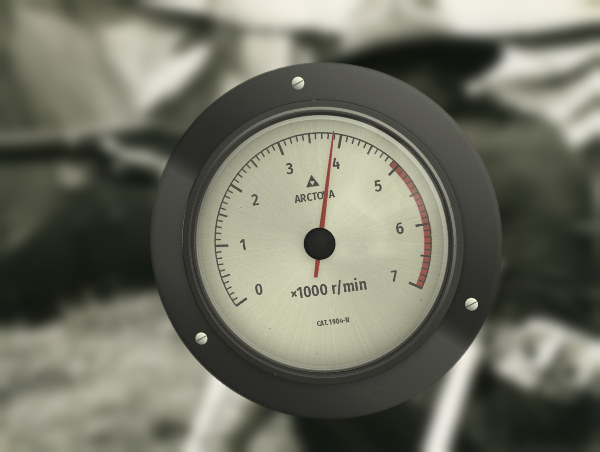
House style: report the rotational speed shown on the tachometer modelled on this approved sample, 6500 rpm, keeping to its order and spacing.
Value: 3900 rpm
